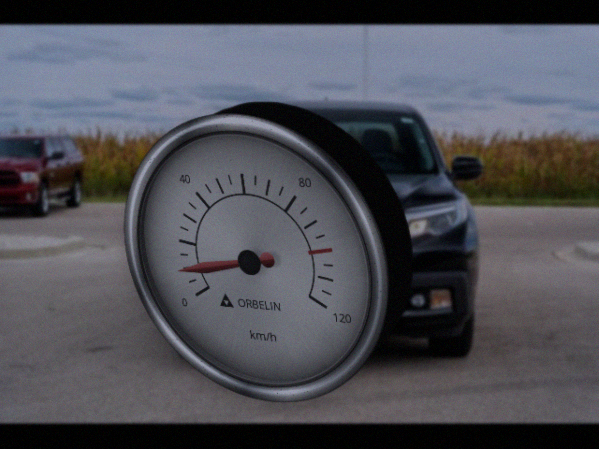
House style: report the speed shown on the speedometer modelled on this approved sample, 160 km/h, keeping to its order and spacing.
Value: 10 km/h
